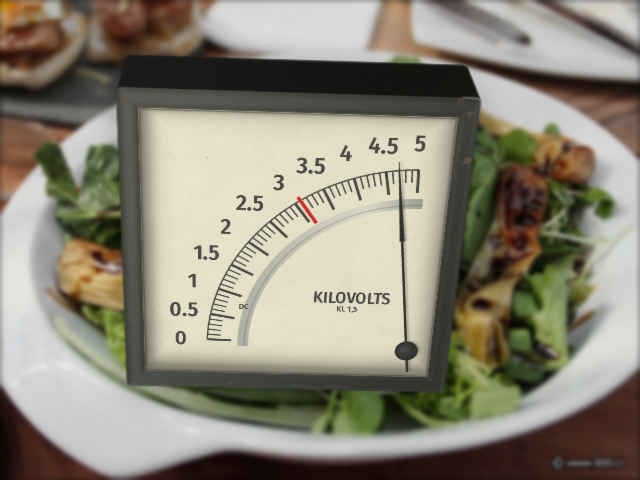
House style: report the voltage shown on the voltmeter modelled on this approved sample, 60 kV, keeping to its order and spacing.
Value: 4.7 kV
